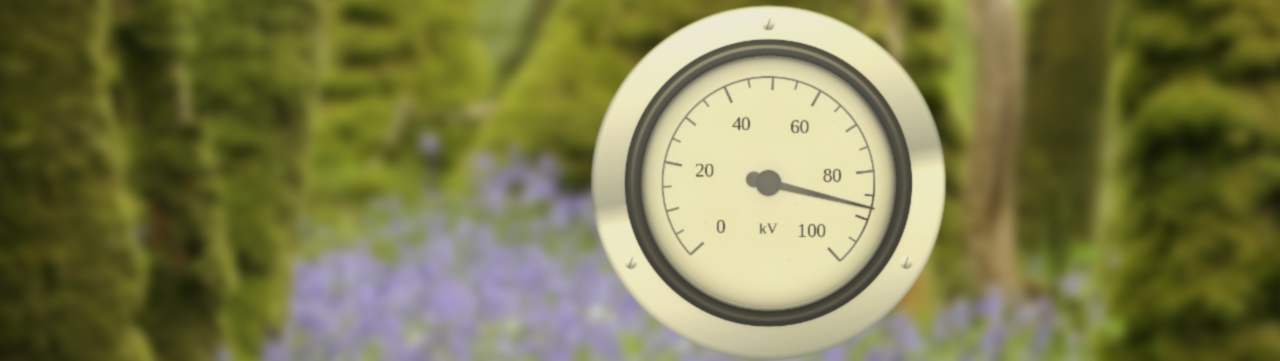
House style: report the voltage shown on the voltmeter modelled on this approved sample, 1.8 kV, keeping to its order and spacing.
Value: 87.5 kV
